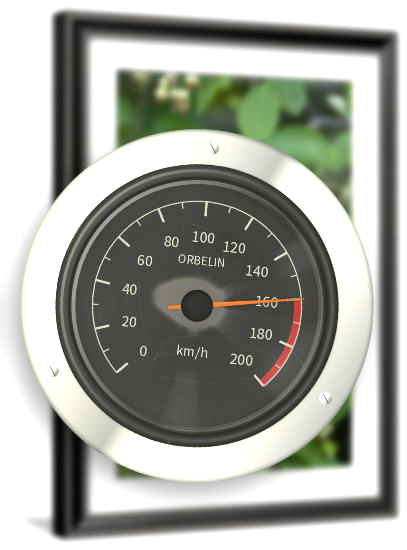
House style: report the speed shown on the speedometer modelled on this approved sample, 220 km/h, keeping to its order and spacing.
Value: 160 km/h
